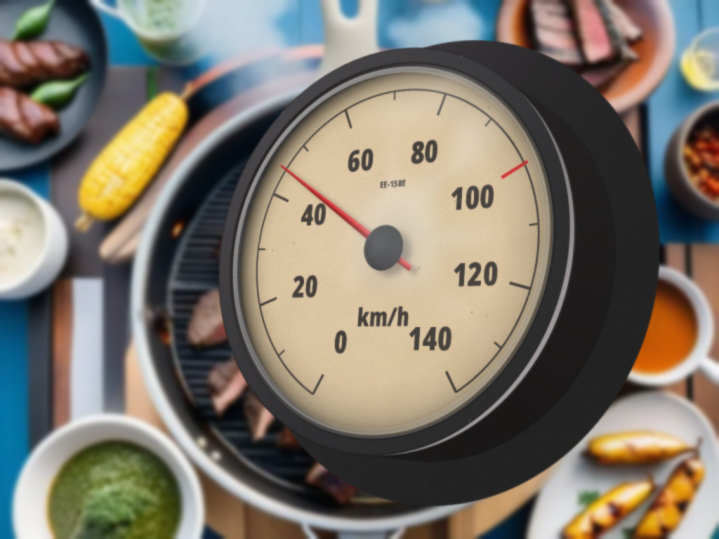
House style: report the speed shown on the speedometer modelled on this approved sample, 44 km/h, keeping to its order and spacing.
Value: 45 km/h
